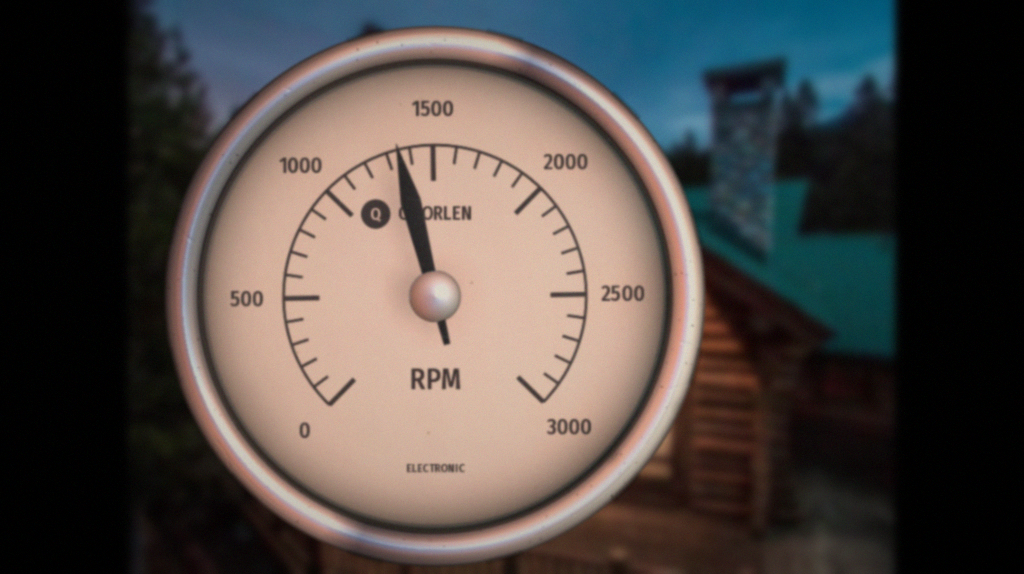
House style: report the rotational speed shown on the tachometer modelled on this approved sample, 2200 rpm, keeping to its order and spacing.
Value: 1350 rpm
